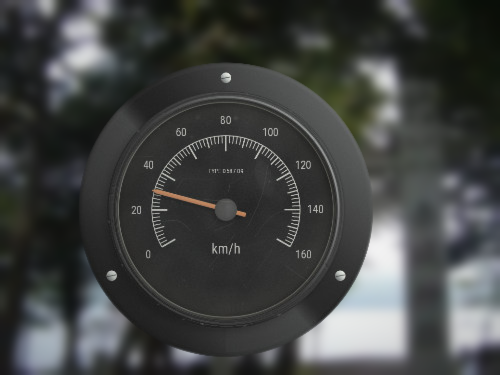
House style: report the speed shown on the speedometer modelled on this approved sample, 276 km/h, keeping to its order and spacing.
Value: 30 km/h
